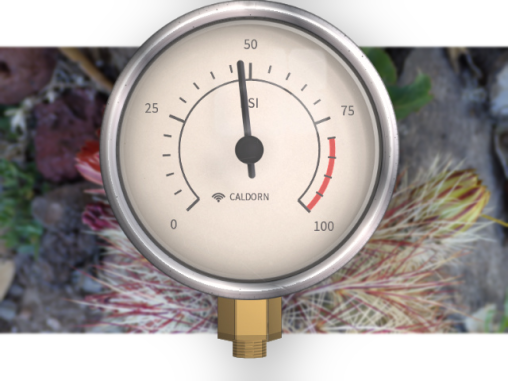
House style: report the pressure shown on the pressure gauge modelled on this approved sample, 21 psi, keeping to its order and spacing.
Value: 47.5 psi
